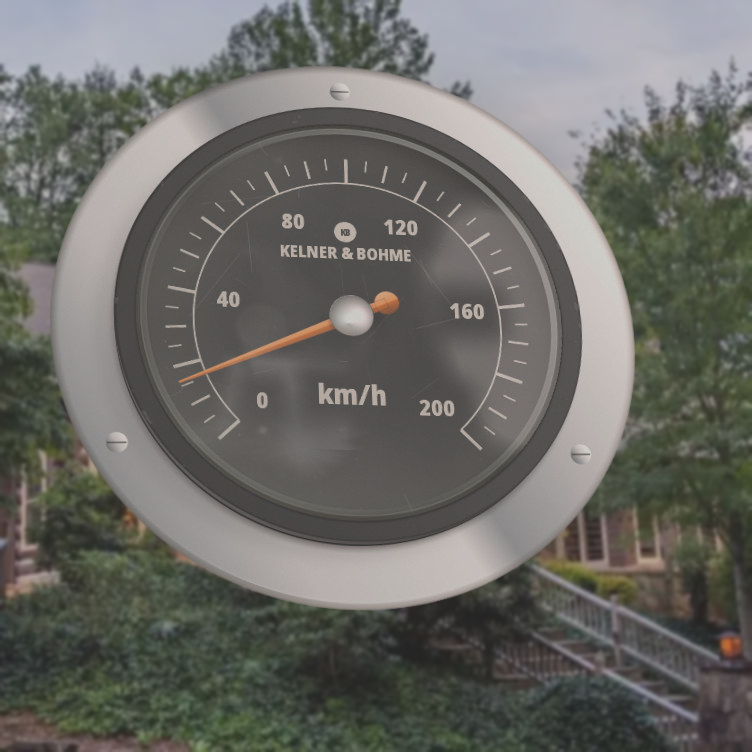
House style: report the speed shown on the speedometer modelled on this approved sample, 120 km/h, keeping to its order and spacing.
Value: 15 km/h
